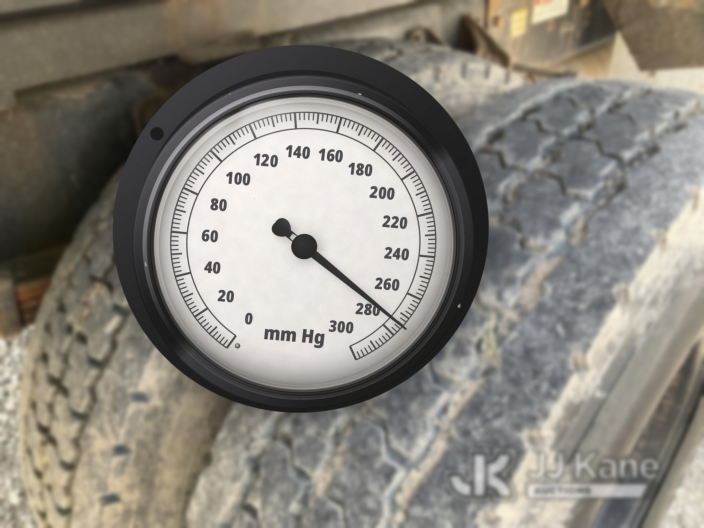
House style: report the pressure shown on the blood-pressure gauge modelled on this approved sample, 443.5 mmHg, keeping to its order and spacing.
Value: 274 mmHg
